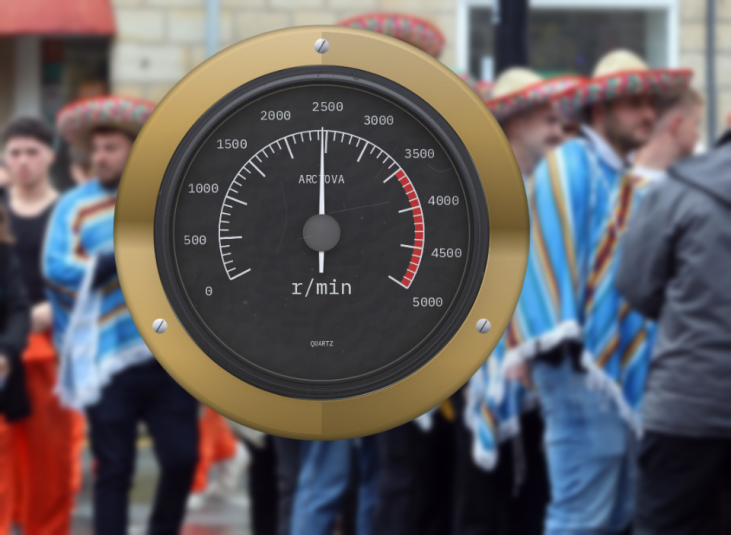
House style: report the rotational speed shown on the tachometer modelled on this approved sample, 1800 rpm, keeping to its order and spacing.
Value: 2450 rpm
